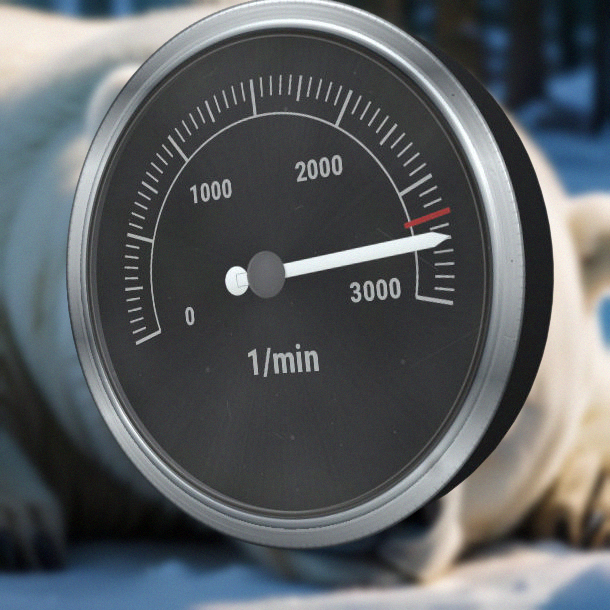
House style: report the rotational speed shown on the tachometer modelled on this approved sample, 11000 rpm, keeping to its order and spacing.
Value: 2750 rpm
